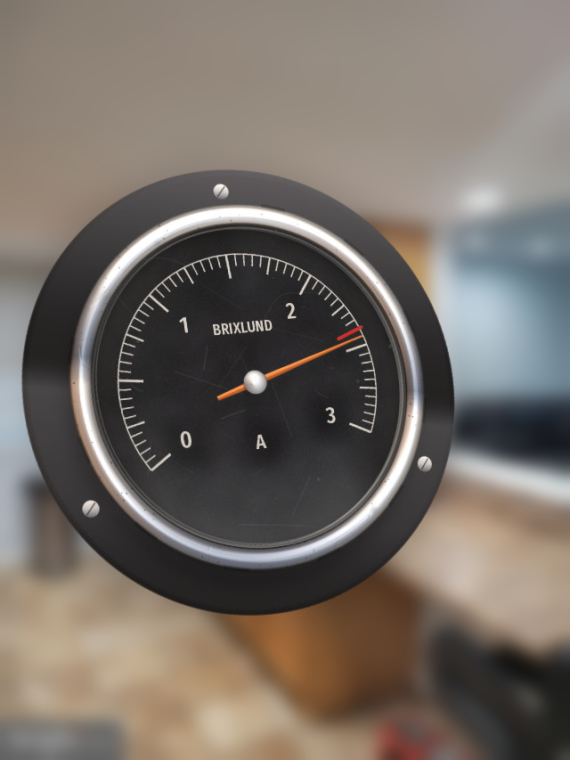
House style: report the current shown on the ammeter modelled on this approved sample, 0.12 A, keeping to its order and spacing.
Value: 2.45 A
